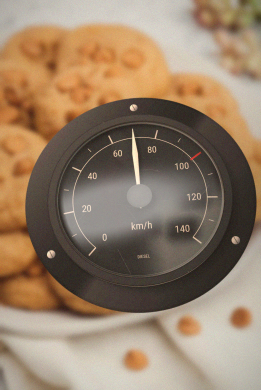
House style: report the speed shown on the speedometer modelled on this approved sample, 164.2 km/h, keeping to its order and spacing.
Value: 70 km/h
